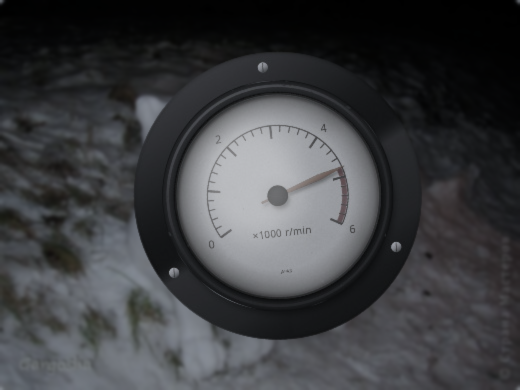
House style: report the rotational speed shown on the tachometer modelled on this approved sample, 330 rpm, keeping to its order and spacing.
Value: 4800 rpm
